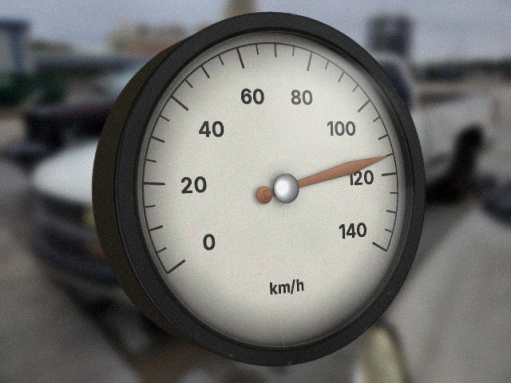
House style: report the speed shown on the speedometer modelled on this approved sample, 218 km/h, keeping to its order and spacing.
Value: 115 km/h
